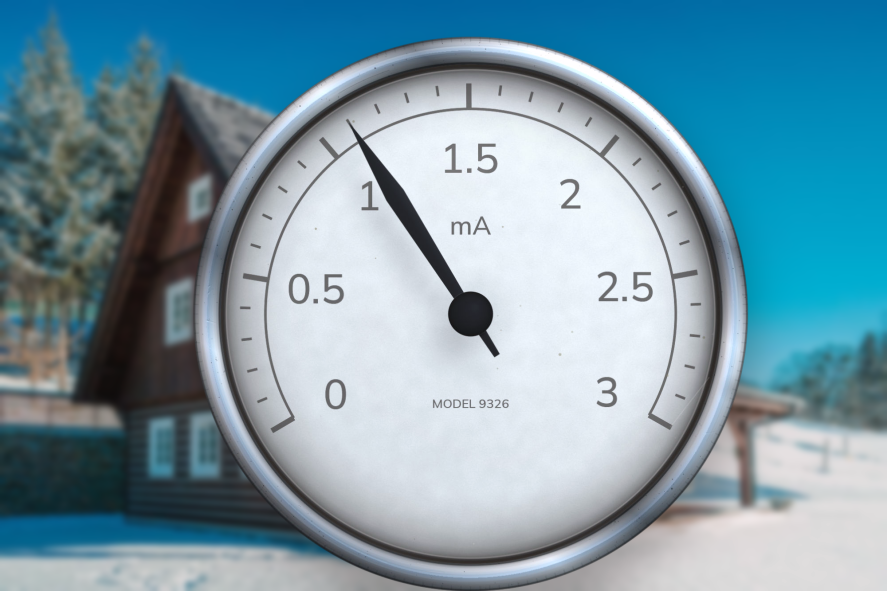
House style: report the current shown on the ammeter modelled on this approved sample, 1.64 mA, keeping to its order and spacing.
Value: 1.1 mA
